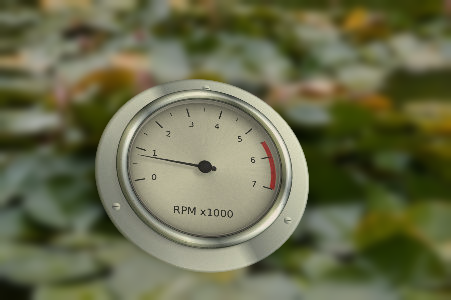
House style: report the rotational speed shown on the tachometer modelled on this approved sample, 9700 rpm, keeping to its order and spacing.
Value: 750 rpm
